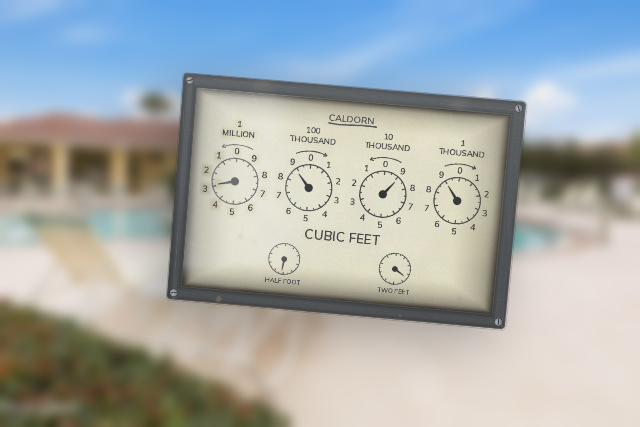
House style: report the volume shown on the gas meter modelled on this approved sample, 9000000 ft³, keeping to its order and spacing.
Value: 288900 ft³
